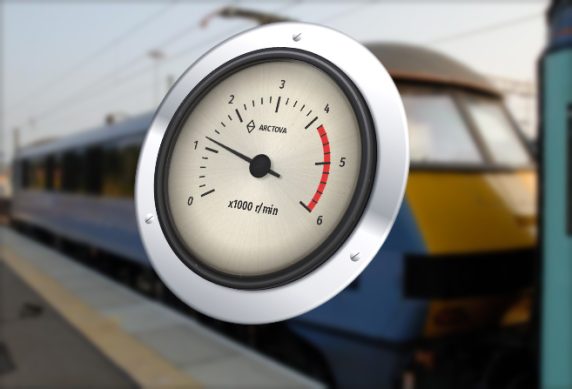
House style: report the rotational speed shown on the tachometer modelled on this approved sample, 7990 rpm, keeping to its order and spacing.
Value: 1200 rpm
